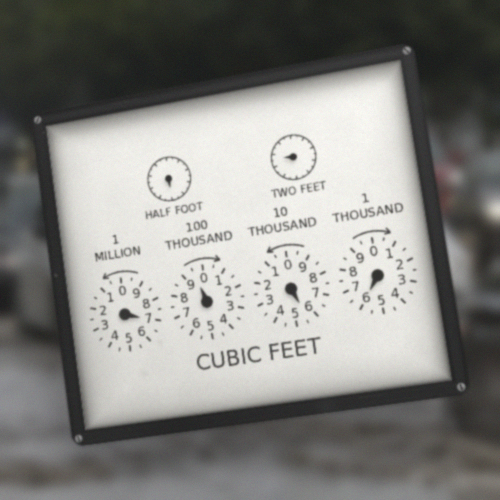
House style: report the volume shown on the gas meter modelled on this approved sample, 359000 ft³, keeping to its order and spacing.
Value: 695600 ft³
